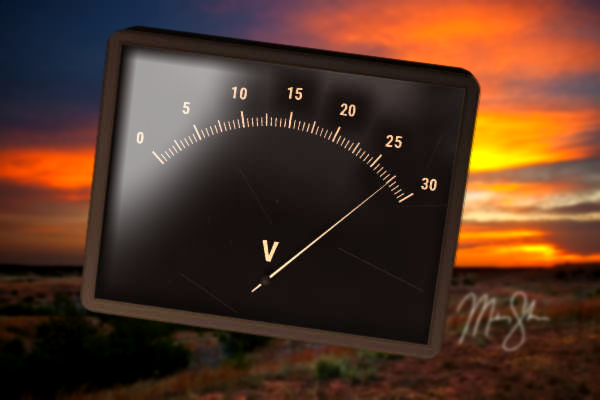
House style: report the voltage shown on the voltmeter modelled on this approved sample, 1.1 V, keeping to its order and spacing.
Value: 27.5 V
